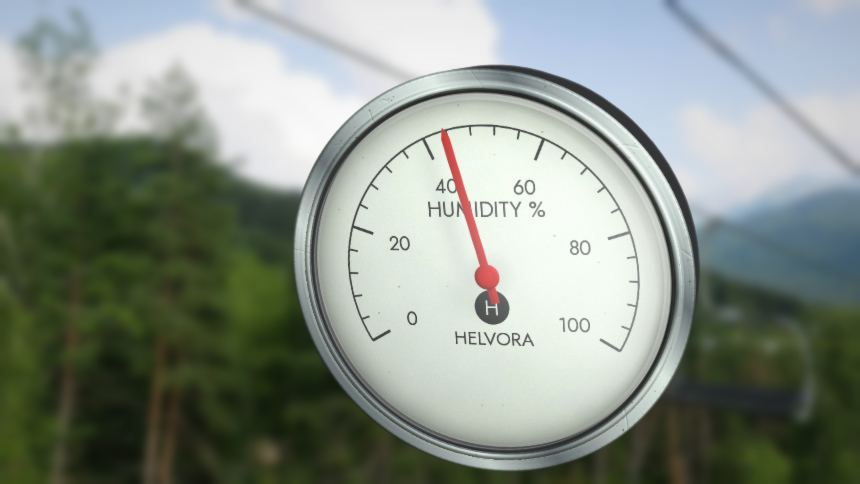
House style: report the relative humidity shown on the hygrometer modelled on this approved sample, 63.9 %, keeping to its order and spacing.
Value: 44 %
